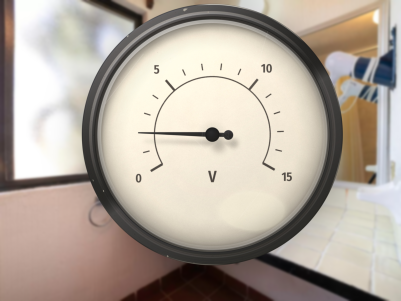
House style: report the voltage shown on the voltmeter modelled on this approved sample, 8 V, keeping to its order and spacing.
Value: 2 V
